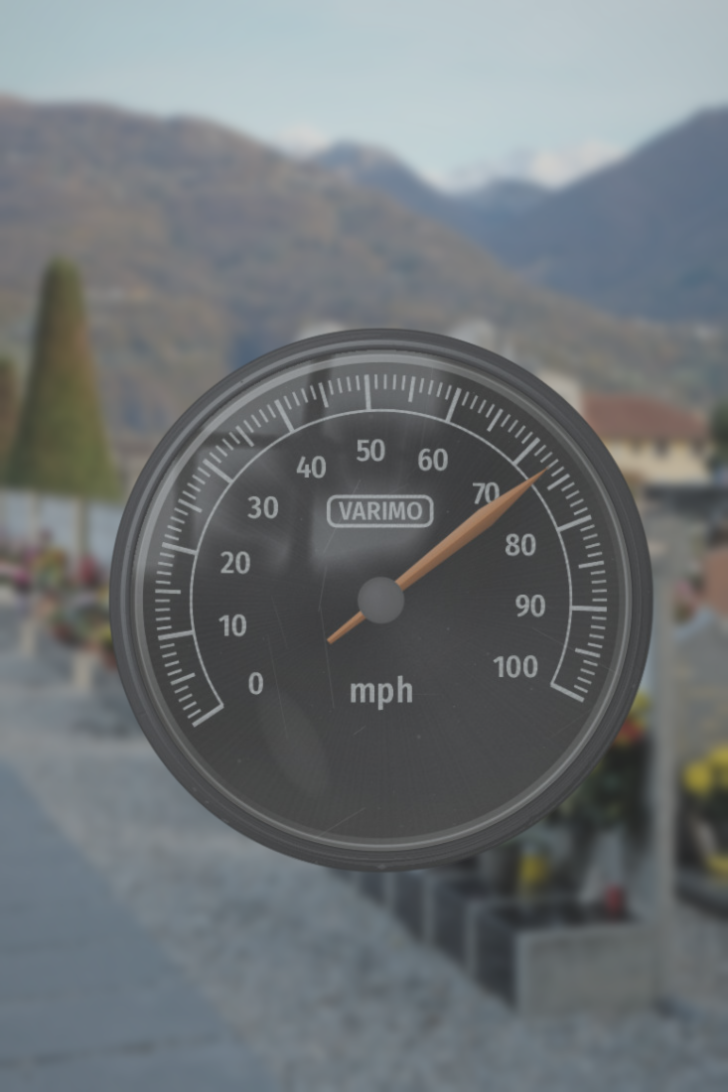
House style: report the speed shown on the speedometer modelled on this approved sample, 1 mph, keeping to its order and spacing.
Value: 73 mph
